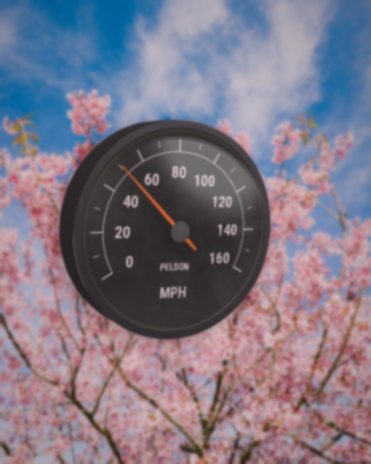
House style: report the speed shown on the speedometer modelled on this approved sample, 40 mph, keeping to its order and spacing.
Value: 50 mph
